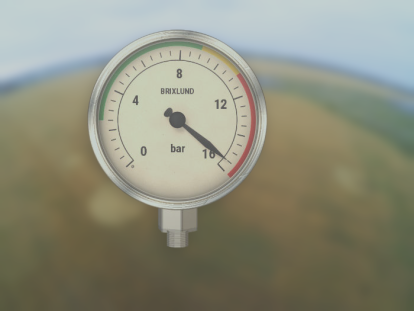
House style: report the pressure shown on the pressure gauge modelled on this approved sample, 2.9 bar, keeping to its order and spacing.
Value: 15.5 bar
